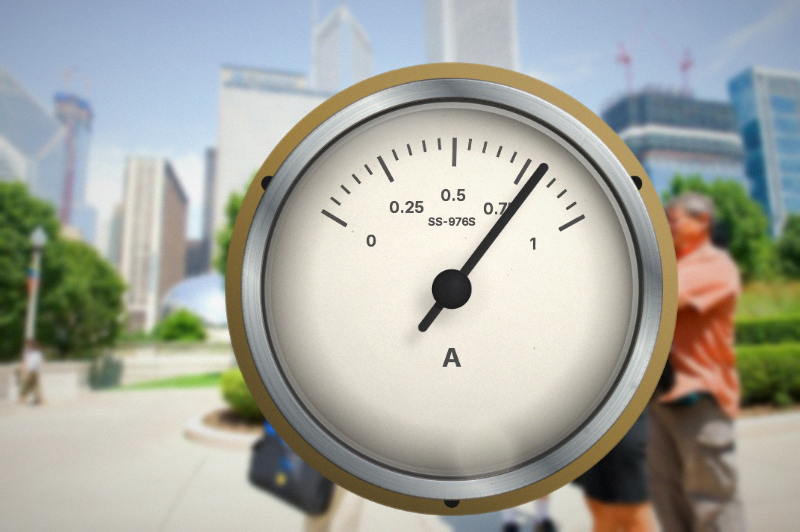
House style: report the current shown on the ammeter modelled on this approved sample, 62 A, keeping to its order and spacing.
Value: 0.8 A
